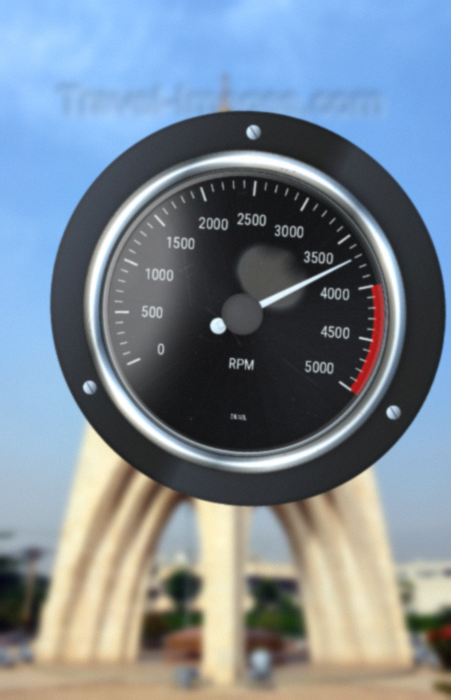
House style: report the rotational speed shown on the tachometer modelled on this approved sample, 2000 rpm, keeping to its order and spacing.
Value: 3700 rpm
